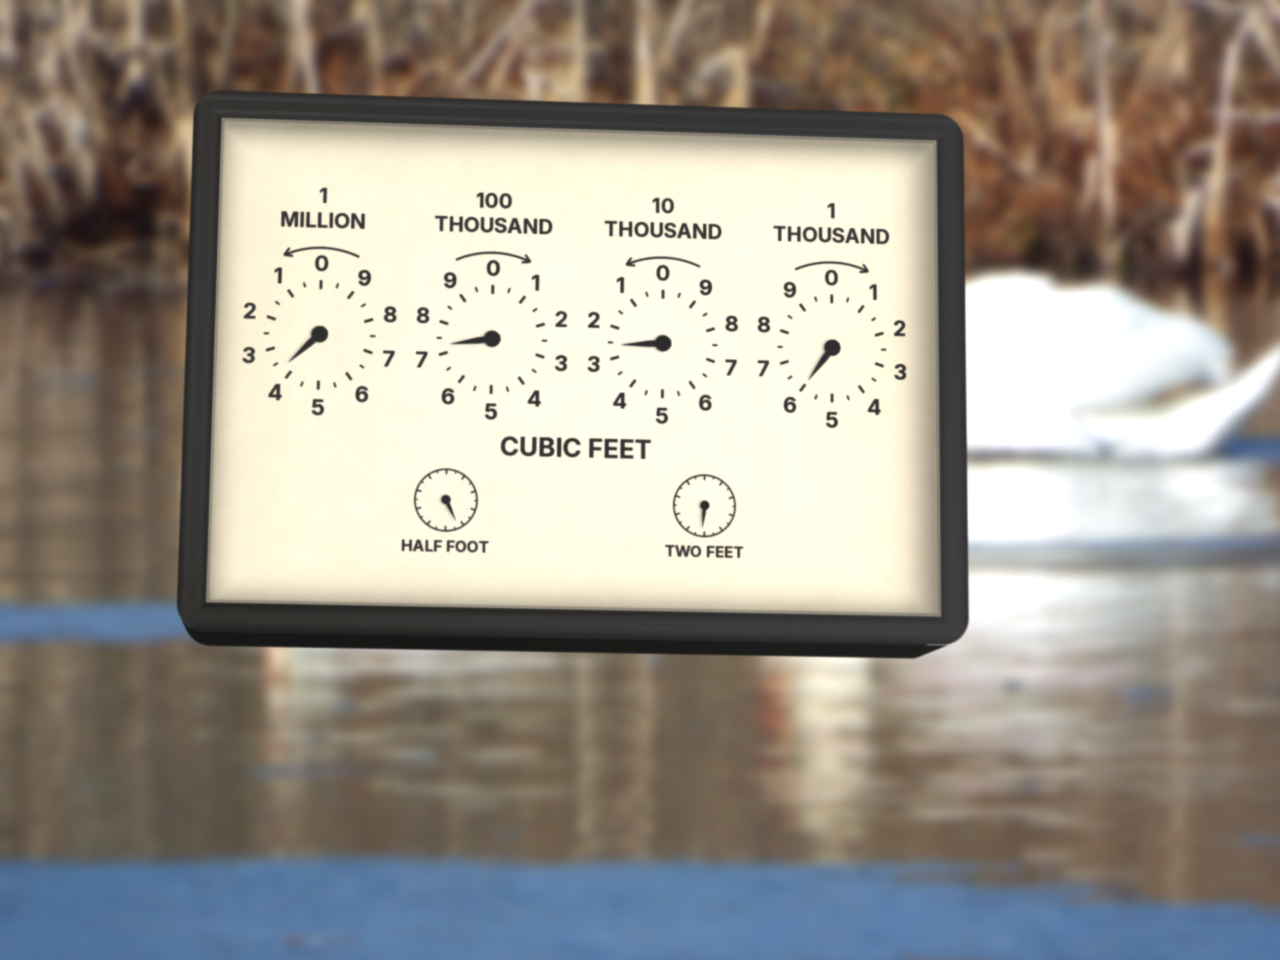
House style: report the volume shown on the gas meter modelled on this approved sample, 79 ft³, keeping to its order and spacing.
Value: 372600 ft³
